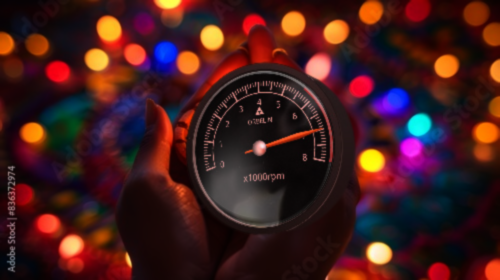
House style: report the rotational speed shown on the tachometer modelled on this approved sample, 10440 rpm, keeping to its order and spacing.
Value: 7000 rpm
